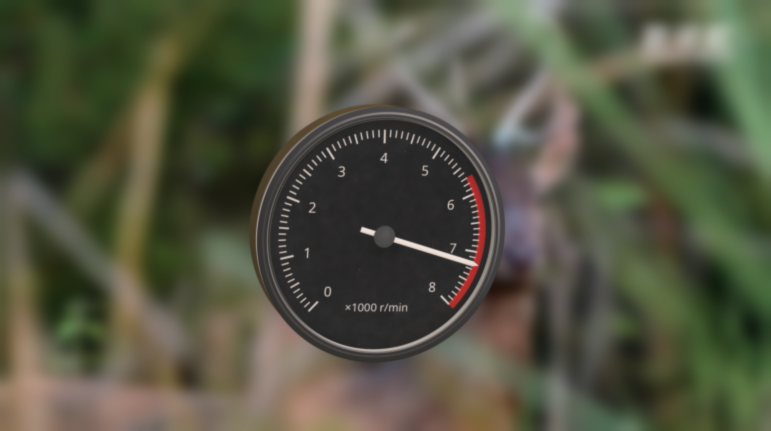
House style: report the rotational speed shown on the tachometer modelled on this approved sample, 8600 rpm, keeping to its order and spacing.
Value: 7200 rpm
